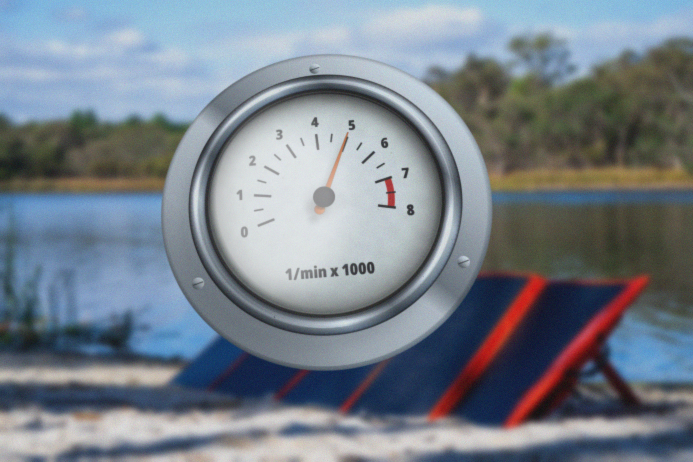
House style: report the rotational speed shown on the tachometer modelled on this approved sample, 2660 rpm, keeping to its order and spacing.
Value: 5000 rpm
